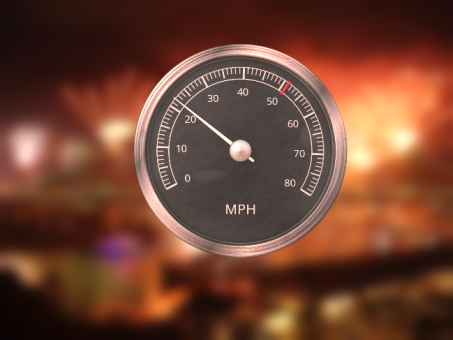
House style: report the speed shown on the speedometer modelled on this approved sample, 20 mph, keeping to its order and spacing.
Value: 22 mph
